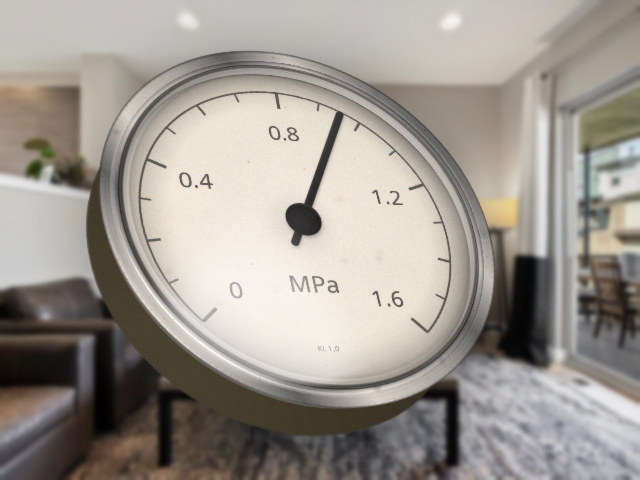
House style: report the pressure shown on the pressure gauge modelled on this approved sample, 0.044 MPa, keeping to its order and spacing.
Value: 0.95 MPa
